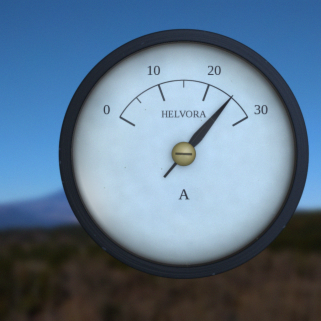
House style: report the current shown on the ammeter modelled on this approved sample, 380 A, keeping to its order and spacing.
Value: 25 A
